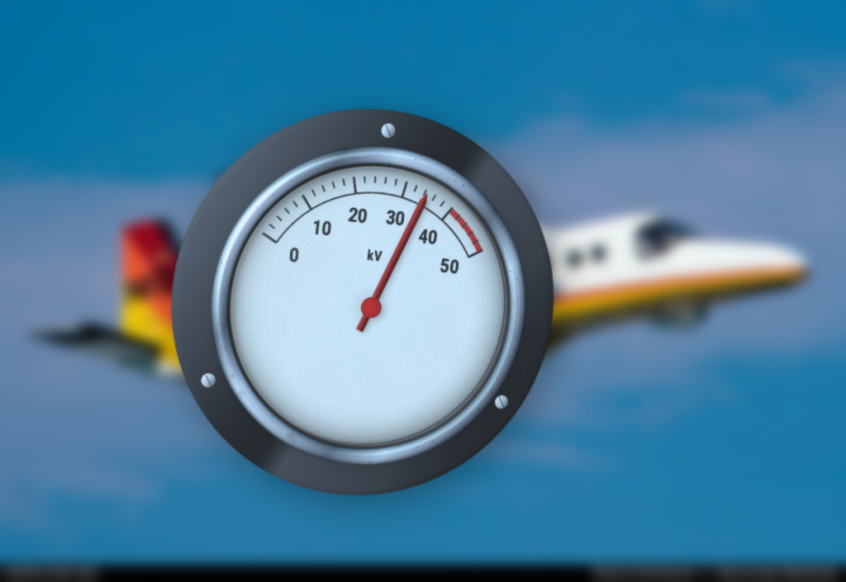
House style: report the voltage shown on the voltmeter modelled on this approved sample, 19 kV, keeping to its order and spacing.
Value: 34 kV
